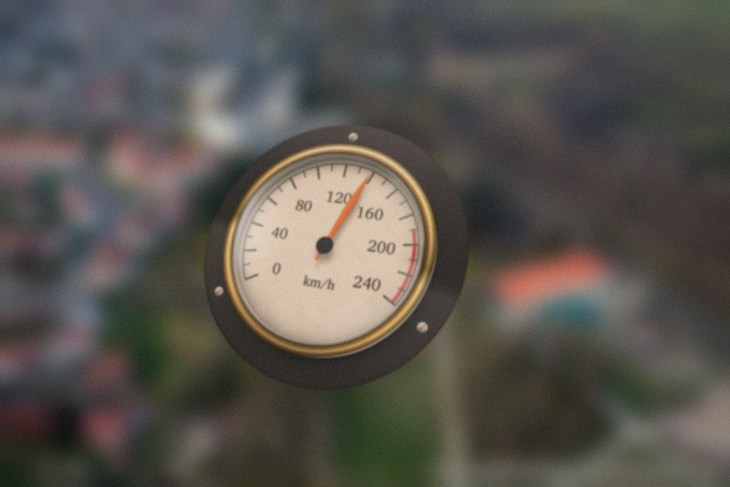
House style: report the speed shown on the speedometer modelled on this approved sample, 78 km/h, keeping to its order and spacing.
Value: 140 km/h
